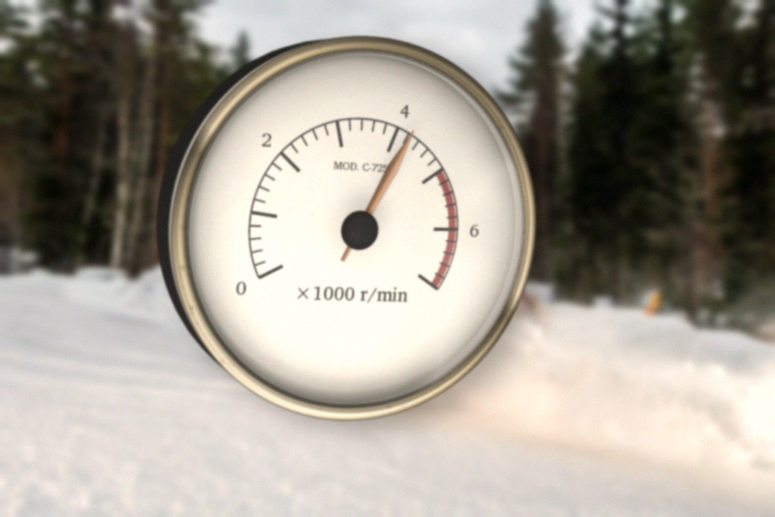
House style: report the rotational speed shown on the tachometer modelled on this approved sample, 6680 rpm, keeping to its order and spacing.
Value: 4200 rpm
